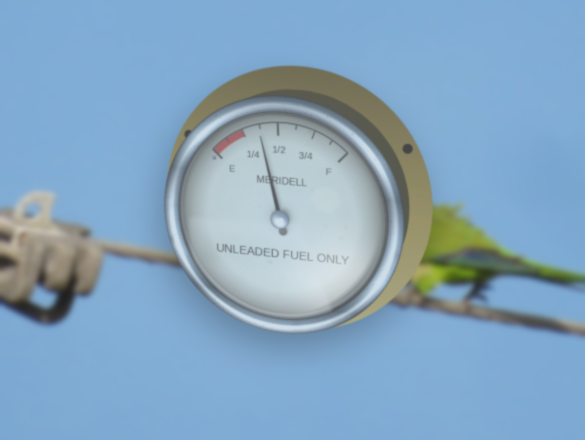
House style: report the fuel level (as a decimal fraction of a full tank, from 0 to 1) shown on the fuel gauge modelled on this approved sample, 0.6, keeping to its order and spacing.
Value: 0.375
